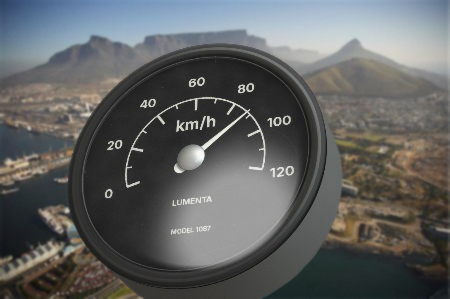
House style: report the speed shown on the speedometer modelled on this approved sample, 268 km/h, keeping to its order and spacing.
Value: 90 km/h
